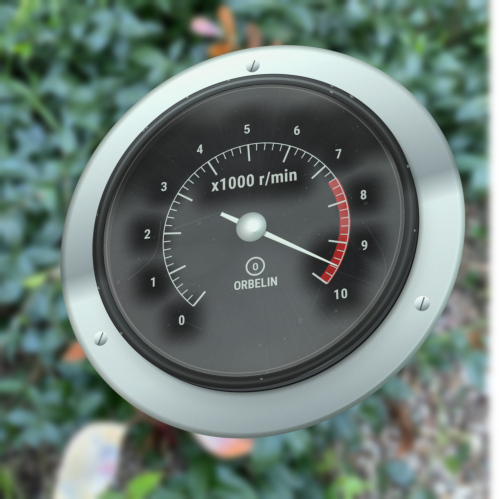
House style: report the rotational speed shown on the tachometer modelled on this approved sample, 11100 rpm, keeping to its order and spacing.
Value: 9600 rpm
